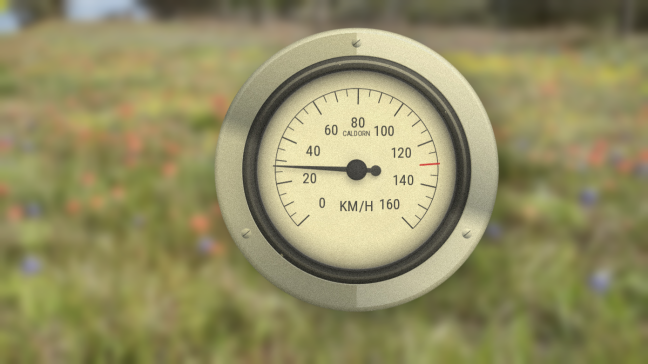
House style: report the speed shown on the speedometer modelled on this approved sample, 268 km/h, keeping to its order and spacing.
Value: 27.5 km/h
